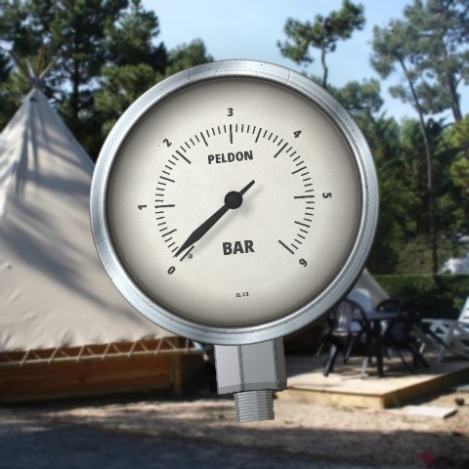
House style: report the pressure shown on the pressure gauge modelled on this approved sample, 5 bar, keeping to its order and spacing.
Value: 0.1 bar
